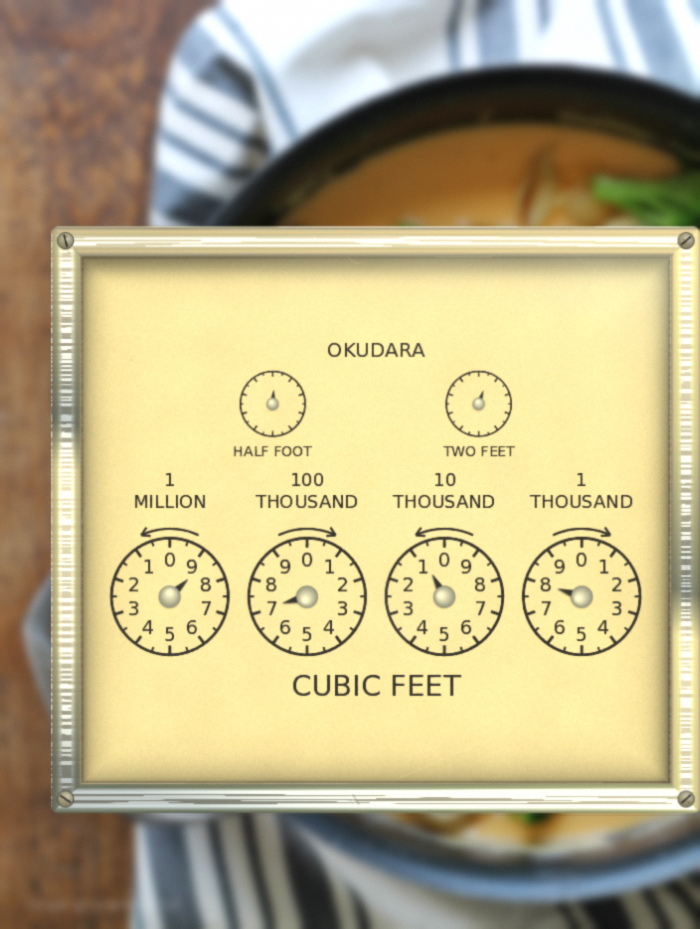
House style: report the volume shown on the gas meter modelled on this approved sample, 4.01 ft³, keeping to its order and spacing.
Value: 870800 ft³
